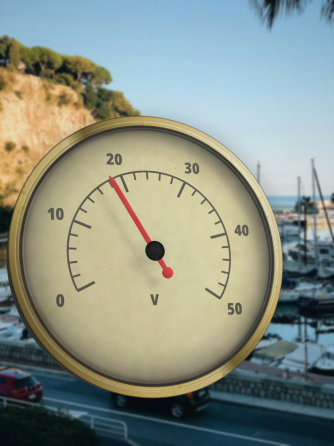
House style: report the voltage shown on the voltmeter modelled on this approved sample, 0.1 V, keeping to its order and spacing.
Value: 18 V
